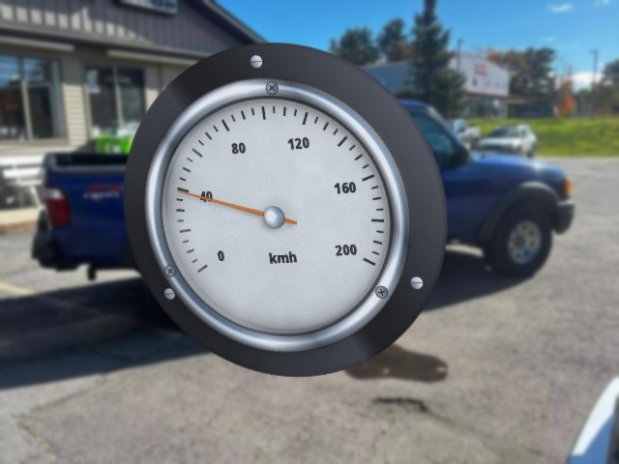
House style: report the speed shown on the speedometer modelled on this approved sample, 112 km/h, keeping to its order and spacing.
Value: 40 km/h
